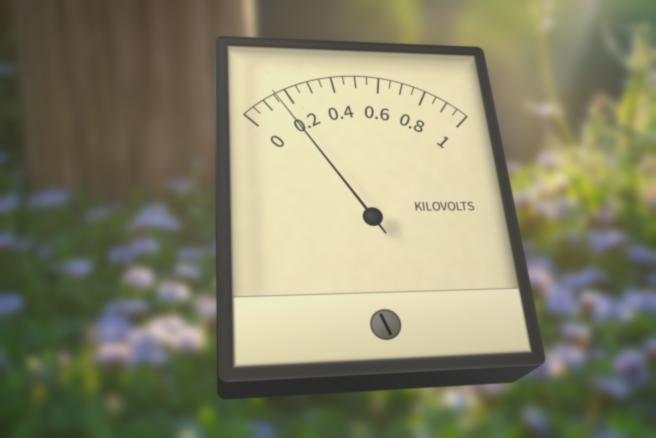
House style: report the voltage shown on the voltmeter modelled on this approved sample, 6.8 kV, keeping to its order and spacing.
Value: 0.15 kV
